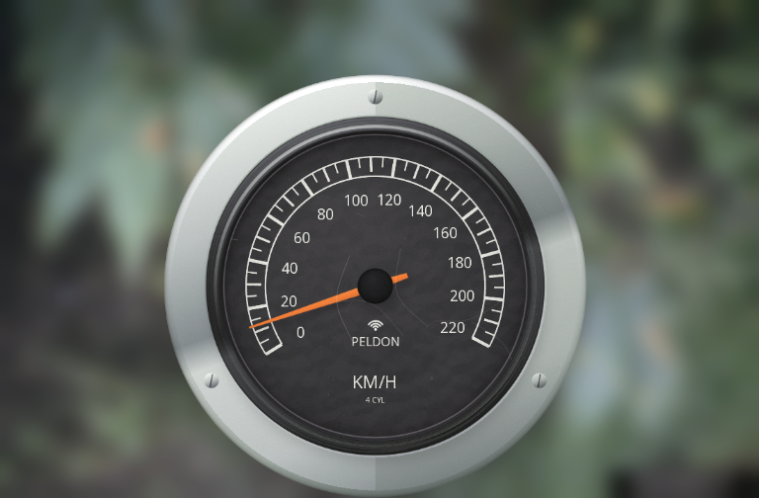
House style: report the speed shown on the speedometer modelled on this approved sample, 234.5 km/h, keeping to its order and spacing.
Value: 12.5 km/h
